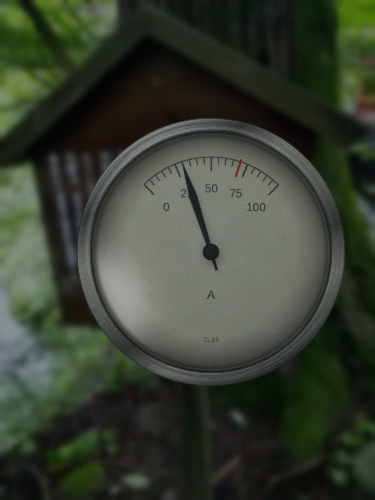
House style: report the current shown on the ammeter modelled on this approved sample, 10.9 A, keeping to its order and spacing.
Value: 30 A
